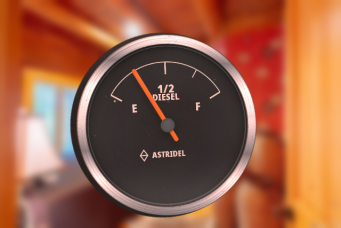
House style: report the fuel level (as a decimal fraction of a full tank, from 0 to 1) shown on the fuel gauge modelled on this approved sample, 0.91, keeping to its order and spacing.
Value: 0.25
